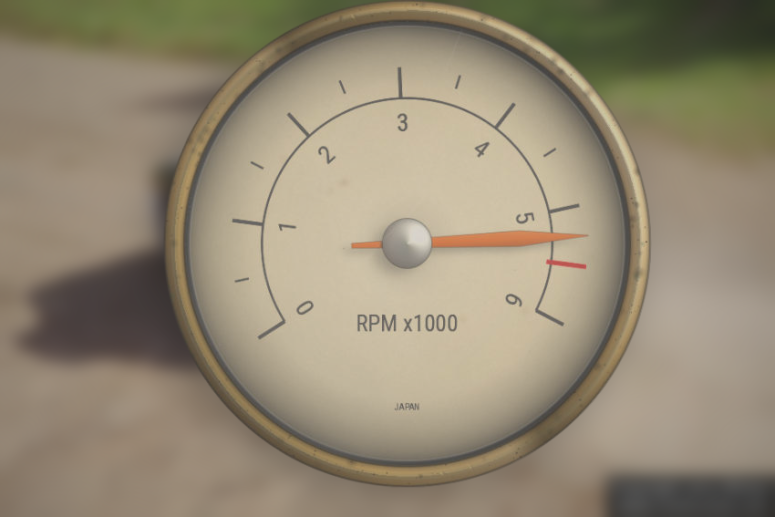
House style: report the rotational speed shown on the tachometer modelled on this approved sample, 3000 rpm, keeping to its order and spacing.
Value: 5250 rpm
